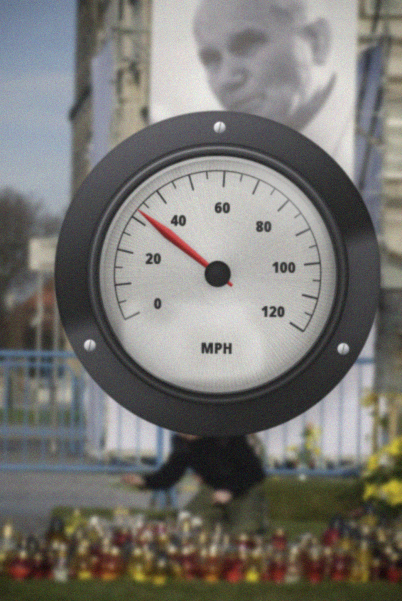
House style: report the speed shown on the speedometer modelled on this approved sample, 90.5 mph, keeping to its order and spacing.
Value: 32.5 mph
